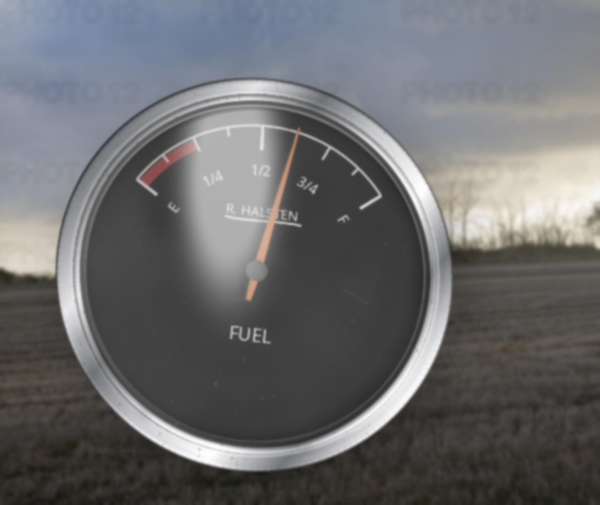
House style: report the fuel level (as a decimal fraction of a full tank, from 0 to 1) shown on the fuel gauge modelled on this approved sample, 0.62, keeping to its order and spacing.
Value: 0.625
